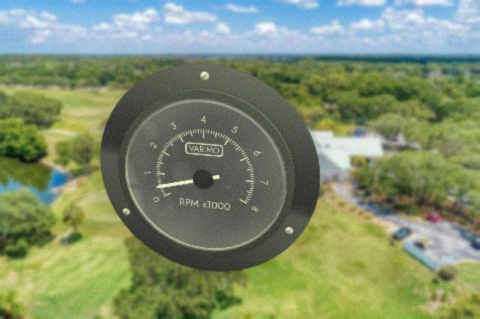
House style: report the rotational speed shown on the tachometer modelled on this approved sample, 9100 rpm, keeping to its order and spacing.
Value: 500 rpm
